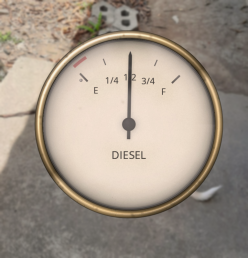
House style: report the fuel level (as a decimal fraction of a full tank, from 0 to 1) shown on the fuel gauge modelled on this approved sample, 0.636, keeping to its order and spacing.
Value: 0.5
